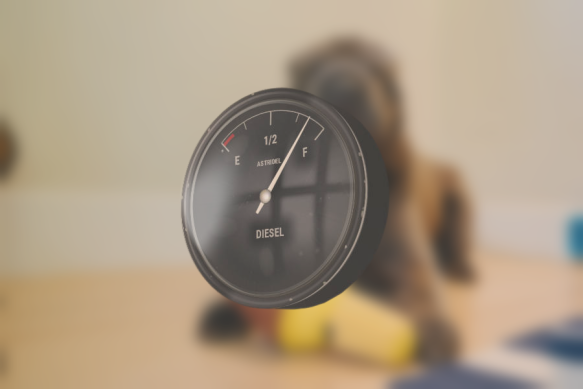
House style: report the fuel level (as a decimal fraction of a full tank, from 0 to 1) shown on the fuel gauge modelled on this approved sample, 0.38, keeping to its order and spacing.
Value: 0.875
